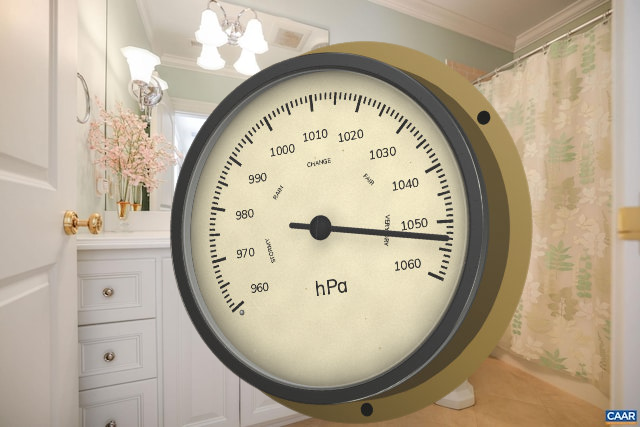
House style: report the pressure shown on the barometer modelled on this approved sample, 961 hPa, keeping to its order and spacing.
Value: 1053 hPa
